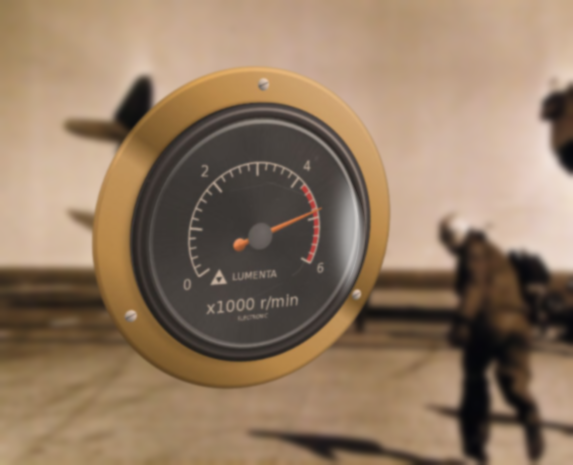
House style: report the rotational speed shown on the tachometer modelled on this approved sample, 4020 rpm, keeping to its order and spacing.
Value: 4800 rpm
